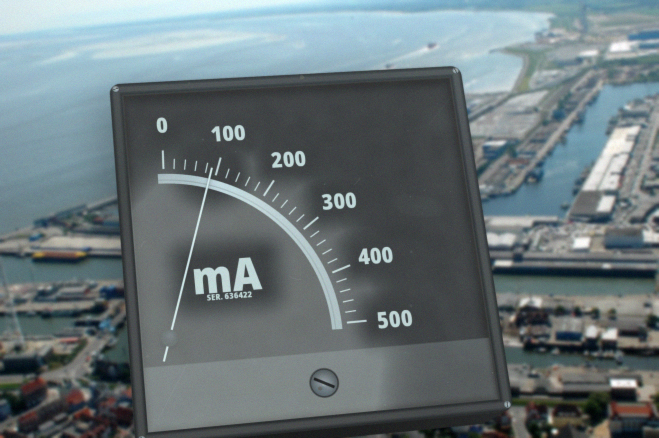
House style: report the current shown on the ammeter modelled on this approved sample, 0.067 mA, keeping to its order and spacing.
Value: 90 mA
